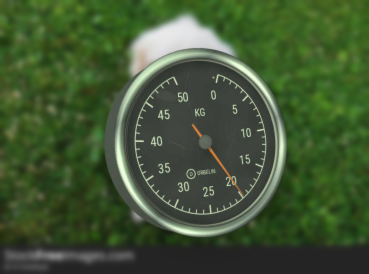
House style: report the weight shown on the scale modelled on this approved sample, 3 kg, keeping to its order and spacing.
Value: 20 kg
